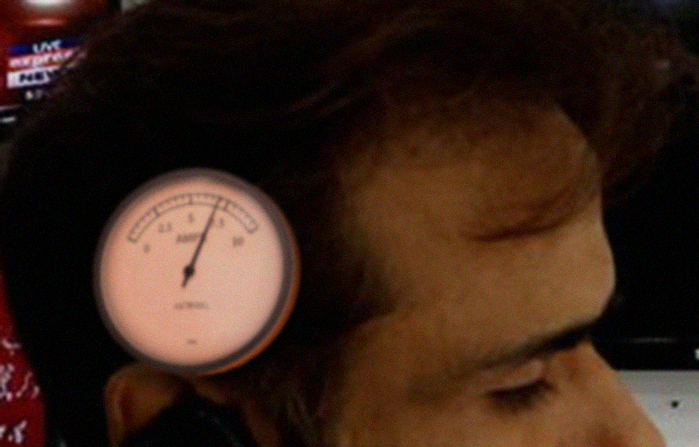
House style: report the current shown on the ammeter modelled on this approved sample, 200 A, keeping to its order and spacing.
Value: 7 A
